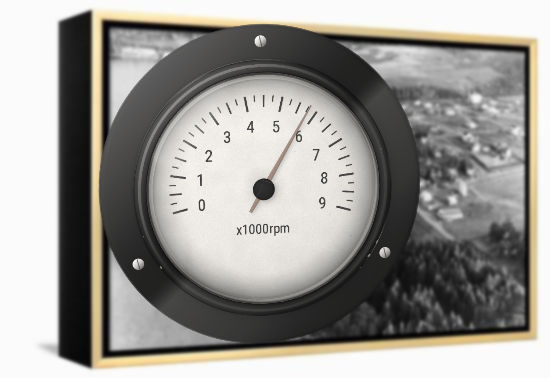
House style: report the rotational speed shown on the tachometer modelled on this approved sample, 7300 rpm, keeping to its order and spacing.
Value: 5750 rpm
